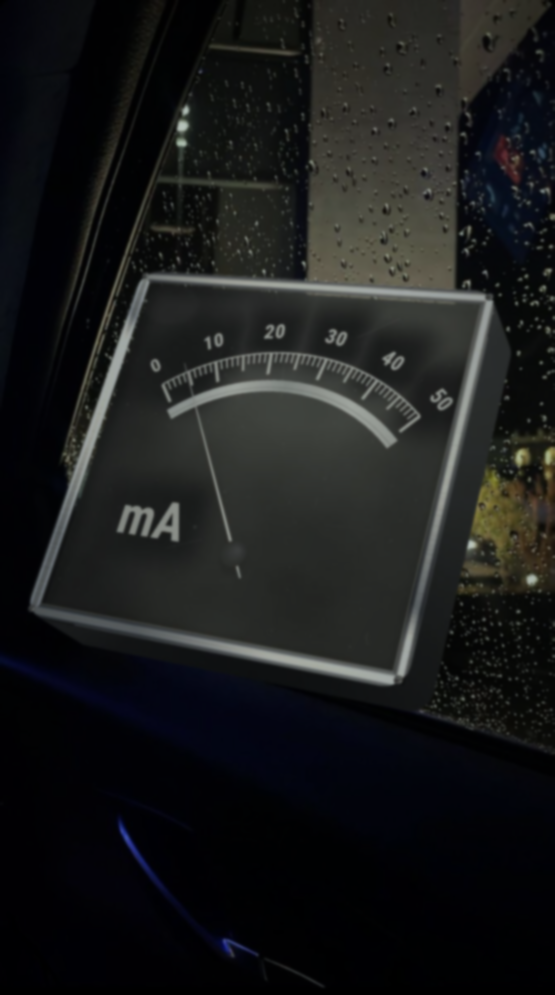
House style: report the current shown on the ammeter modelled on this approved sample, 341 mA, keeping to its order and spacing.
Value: 5 mA
